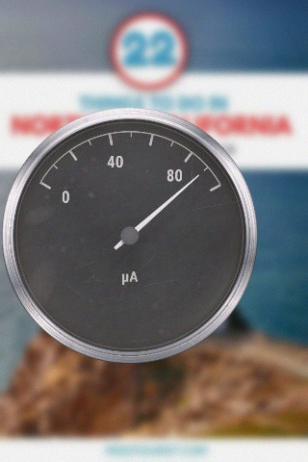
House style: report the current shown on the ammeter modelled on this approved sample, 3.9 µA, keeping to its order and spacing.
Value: 90 µA
